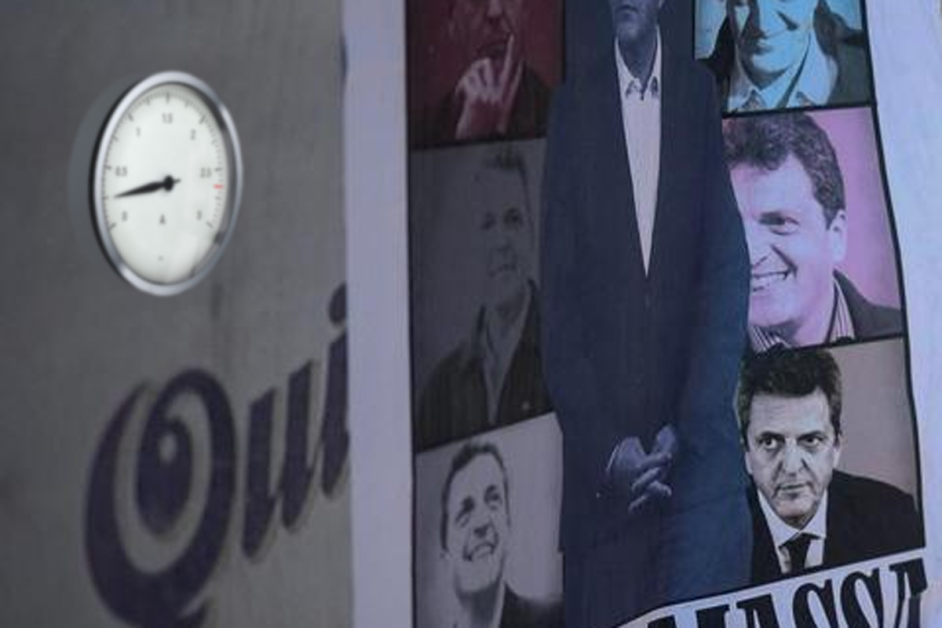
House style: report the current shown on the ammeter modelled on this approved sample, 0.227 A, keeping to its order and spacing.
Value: 0.25 A
